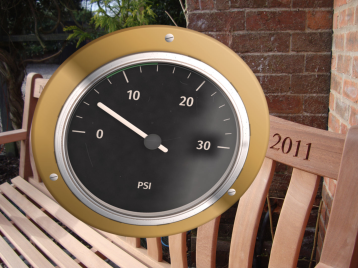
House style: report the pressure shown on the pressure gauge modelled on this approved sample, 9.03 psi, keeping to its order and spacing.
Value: 5 psi
